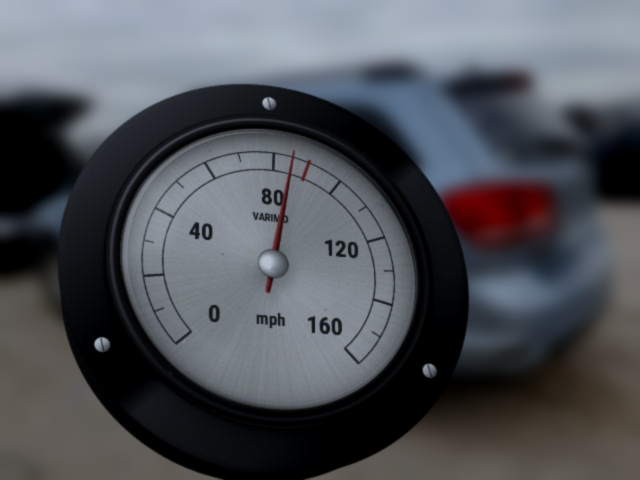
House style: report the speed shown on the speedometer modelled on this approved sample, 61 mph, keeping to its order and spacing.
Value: 85 mph
